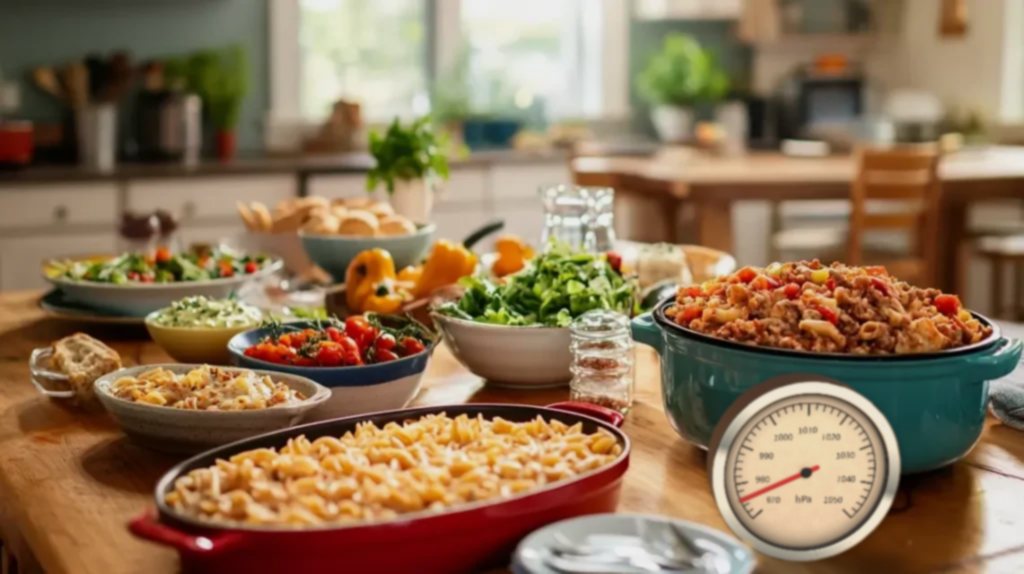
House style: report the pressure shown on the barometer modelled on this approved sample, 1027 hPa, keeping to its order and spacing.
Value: 976 hPa
